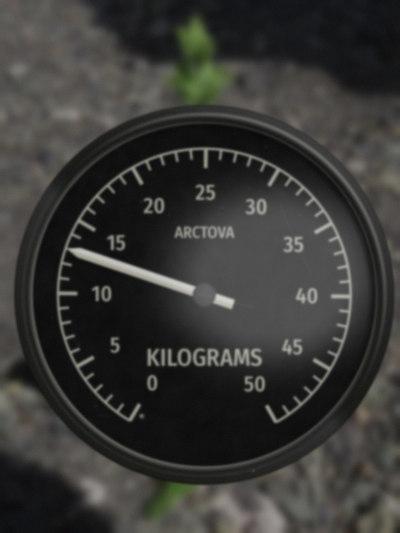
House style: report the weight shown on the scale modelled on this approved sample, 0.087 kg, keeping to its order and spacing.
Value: 13 kg
